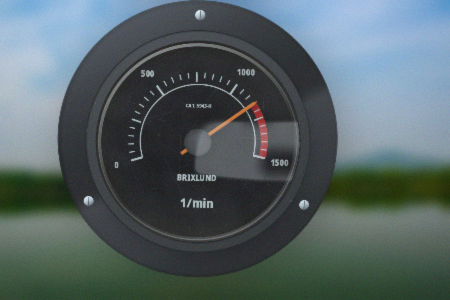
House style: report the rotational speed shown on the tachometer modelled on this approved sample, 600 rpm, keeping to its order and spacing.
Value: 1150 rpm
